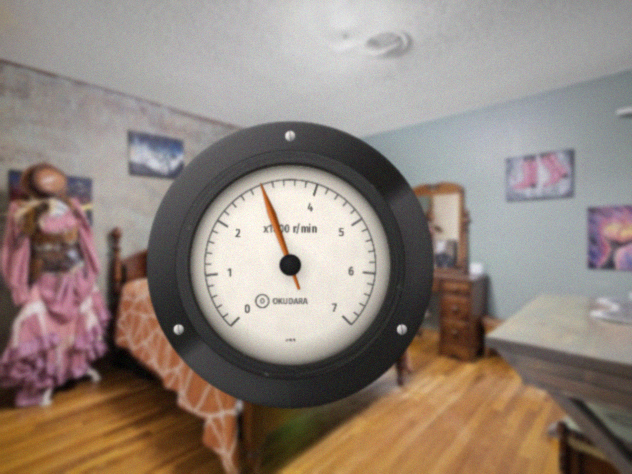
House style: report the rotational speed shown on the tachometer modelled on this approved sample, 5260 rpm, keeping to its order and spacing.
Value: 3000 rpm
